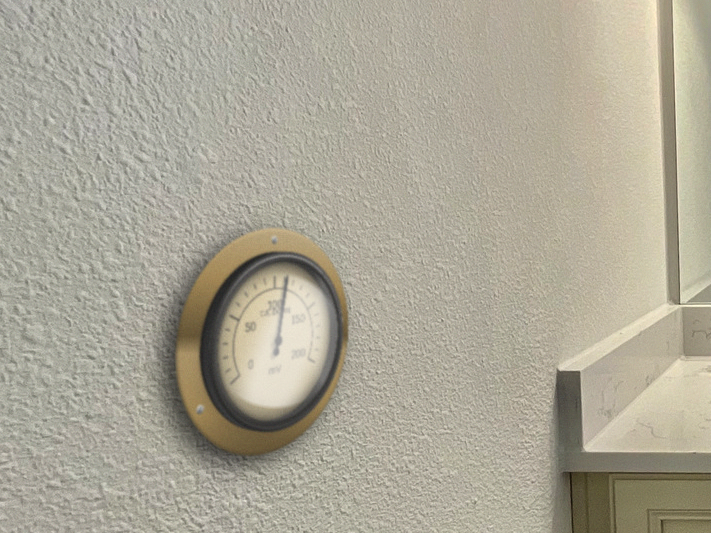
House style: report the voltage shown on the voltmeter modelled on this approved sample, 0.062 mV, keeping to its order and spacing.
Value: 110 mV
